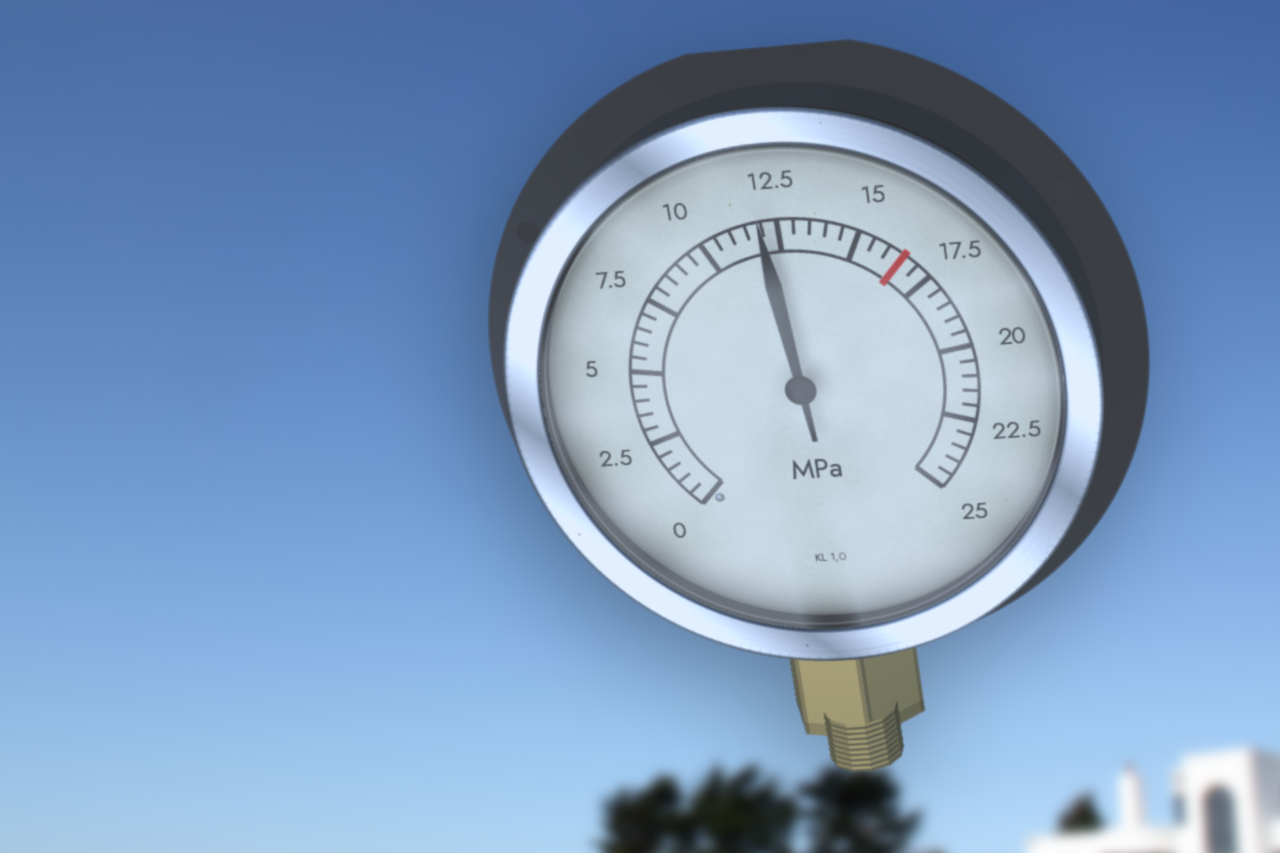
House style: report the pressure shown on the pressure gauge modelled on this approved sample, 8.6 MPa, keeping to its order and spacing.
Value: 12 MPa
